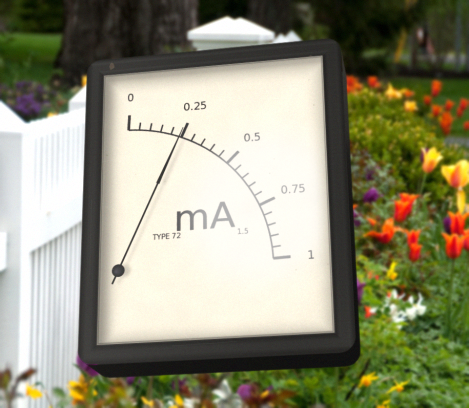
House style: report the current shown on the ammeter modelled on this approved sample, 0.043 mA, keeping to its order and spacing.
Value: 0.25 mA
